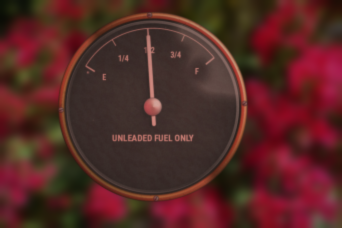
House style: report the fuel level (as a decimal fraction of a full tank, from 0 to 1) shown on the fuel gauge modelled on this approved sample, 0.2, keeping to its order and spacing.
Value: 0.5
